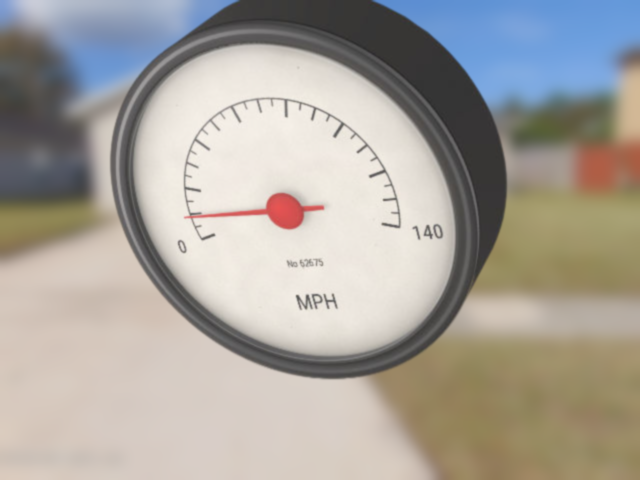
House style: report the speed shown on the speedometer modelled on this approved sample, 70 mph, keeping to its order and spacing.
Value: 10 mph
